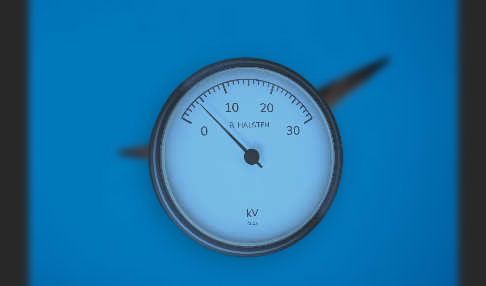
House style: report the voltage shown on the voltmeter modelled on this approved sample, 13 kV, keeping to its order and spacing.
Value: 4 kV
